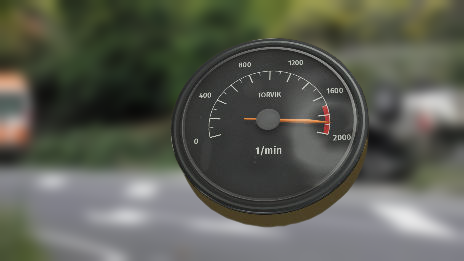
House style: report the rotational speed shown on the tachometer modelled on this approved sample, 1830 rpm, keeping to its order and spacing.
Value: 1900 rpm
